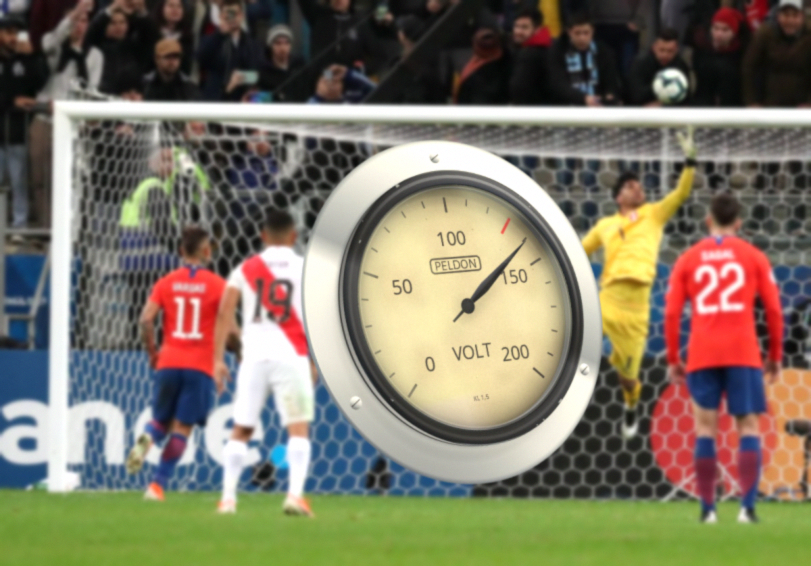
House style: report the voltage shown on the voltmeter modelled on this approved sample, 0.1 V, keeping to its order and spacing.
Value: 140 V
